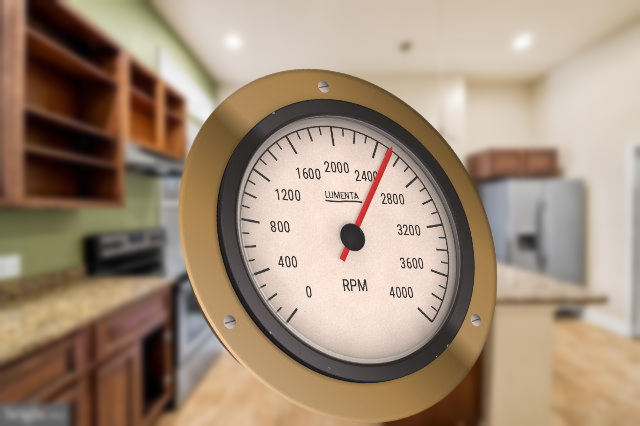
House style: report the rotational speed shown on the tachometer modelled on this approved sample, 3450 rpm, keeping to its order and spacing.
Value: 2500 rpm
